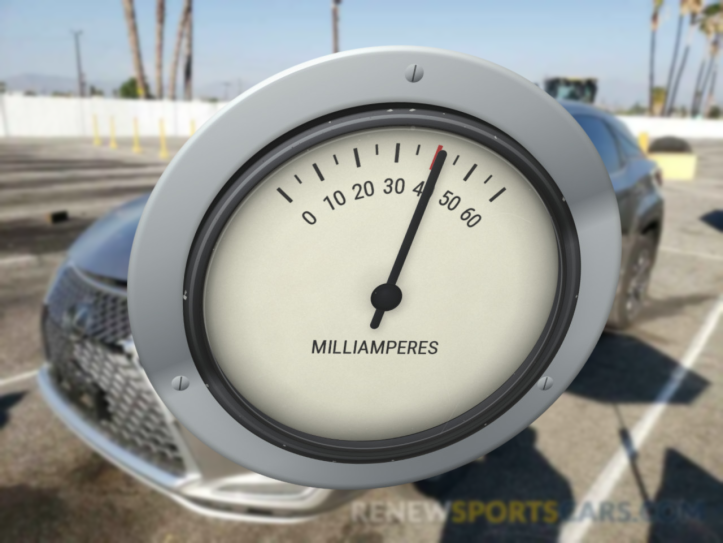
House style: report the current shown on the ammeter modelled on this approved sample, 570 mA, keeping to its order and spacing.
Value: 40 mA
